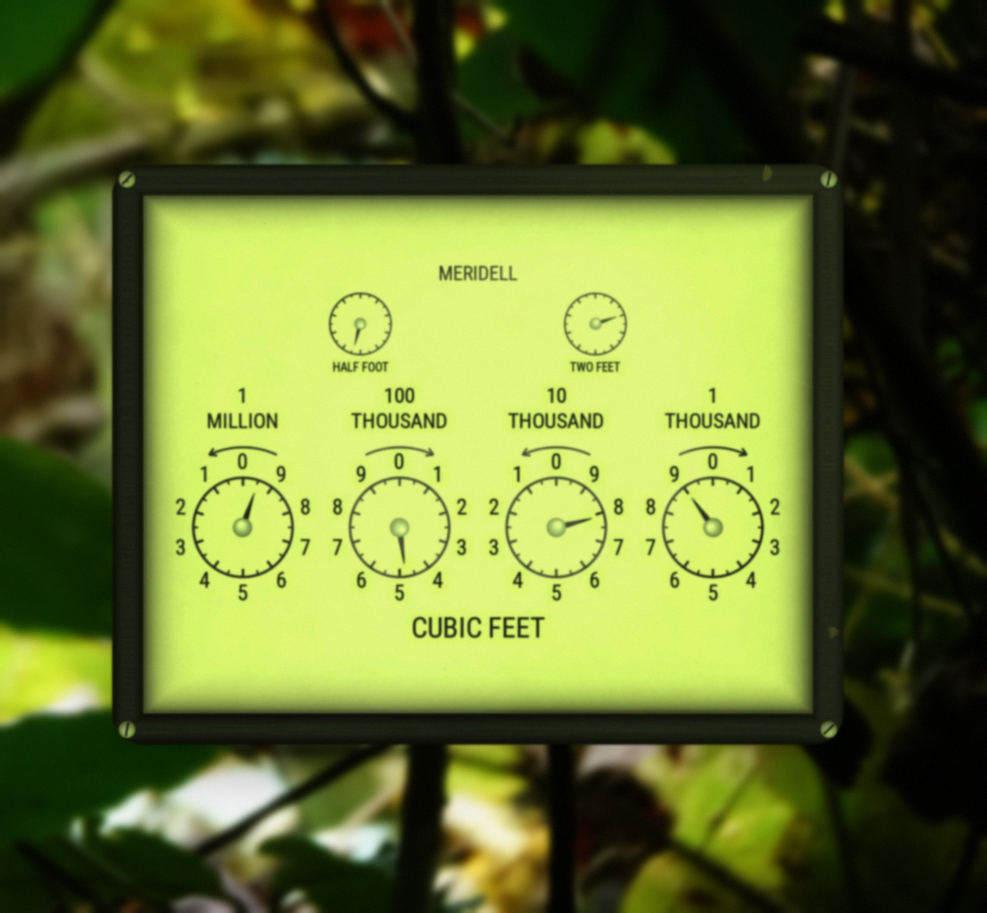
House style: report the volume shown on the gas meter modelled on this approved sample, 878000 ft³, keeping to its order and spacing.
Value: 947900 ft³
